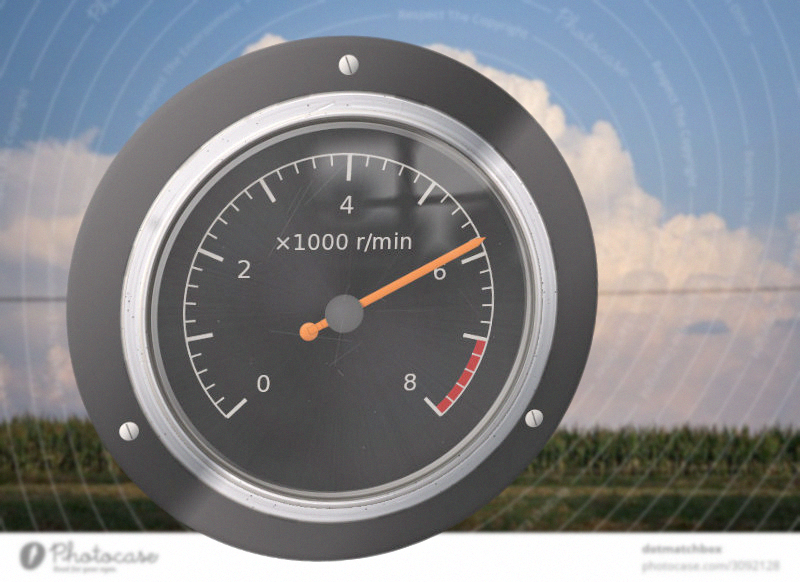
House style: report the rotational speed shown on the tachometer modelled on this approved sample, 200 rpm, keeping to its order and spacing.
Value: 5800 rpm
